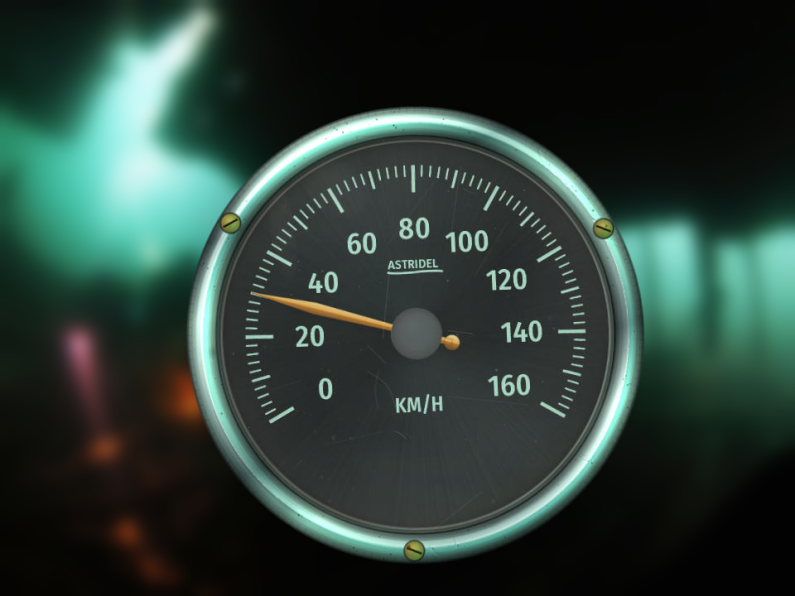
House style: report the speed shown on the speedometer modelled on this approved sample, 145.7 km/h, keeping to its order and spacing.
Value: 30 km/h
